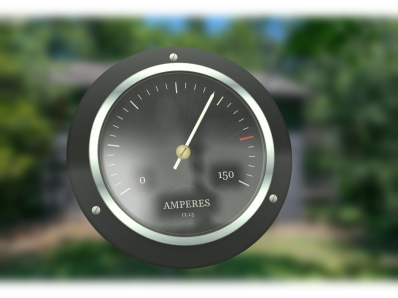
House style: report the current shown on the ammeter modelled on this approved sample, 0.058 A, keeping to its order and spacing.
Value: 95 A
